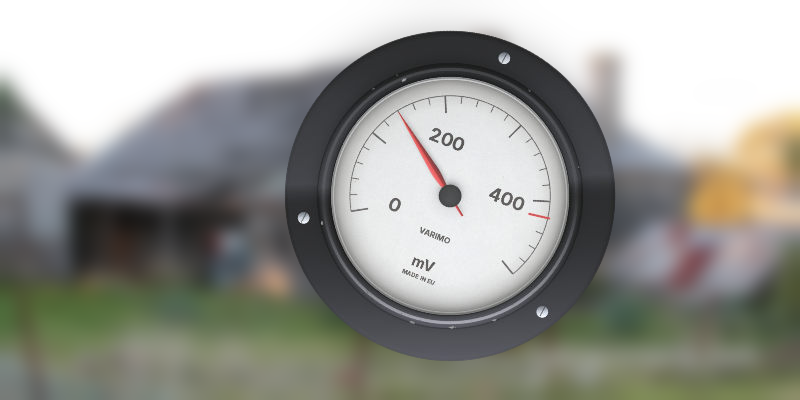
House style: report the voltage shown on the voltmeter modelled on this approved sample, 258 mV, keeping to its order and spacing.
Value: 140 mV
